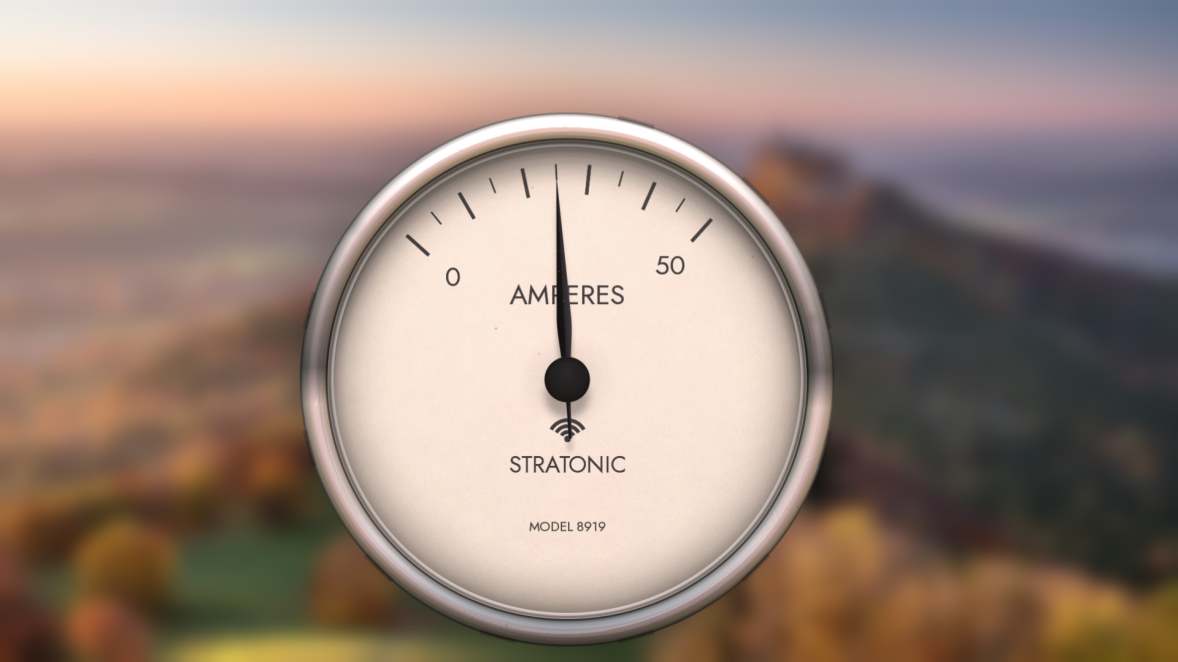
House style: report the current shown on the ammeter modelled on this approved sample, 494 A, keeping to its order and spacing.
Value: 25 A
